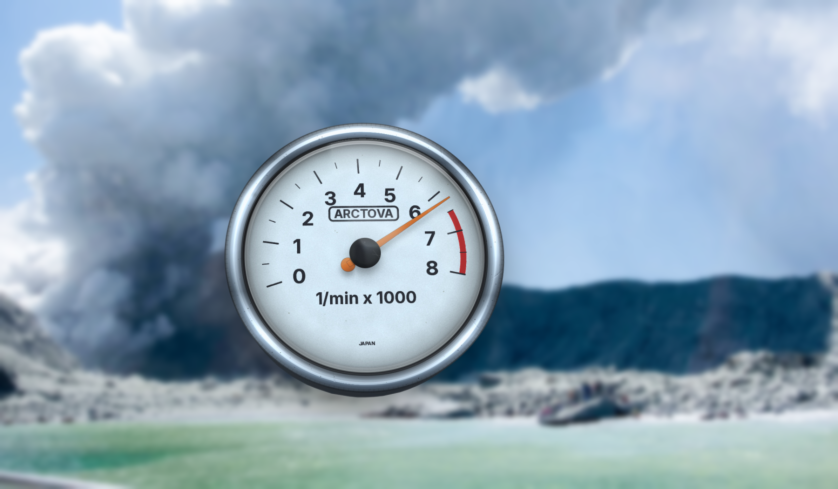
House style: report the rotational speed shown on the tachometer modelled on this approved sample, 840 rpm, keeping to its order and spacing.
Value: 6250 rpm
